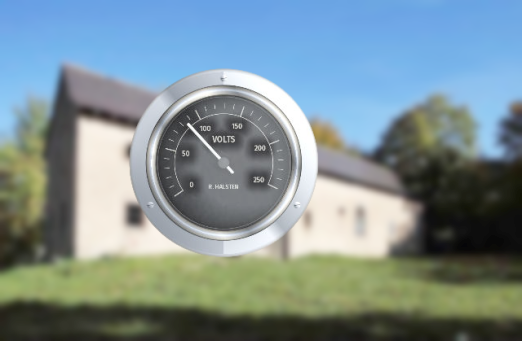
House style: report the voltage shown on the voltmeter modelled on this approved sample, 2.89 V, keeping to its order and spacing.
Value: 85 V
